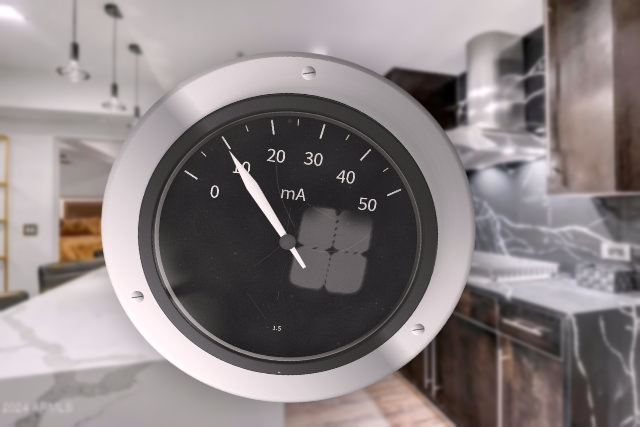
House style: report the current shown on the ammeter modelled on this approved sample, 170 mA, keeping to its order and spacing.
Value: 10 mA
